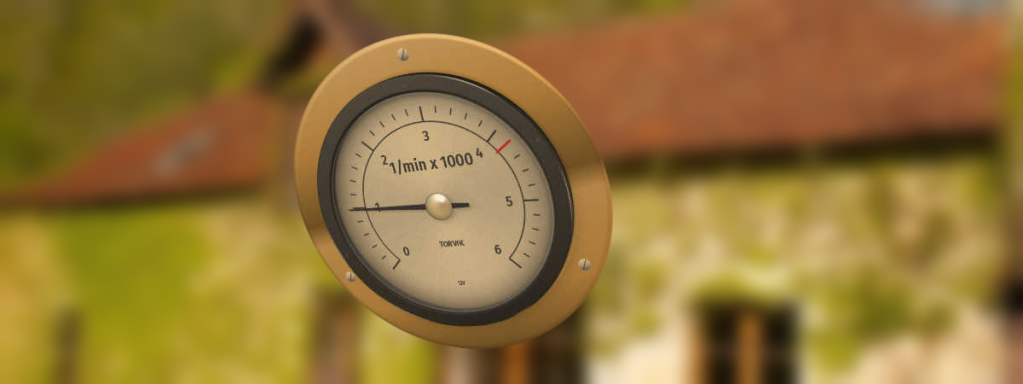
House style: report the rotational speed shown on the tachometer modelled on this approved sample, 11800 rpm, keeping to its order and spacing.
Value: 1000 rpm
